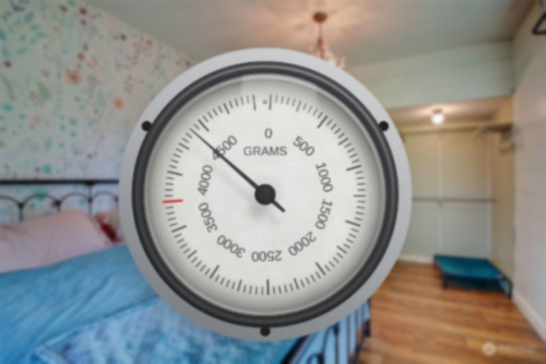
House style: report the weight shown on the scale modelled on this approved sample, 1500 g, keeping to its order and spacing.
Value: 4400 g
